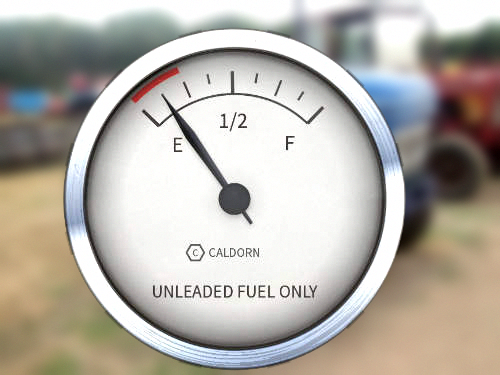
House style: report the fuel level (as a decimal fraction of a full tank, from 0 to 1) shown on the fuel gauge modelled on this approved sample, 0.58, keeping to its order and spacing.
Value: 0.125
